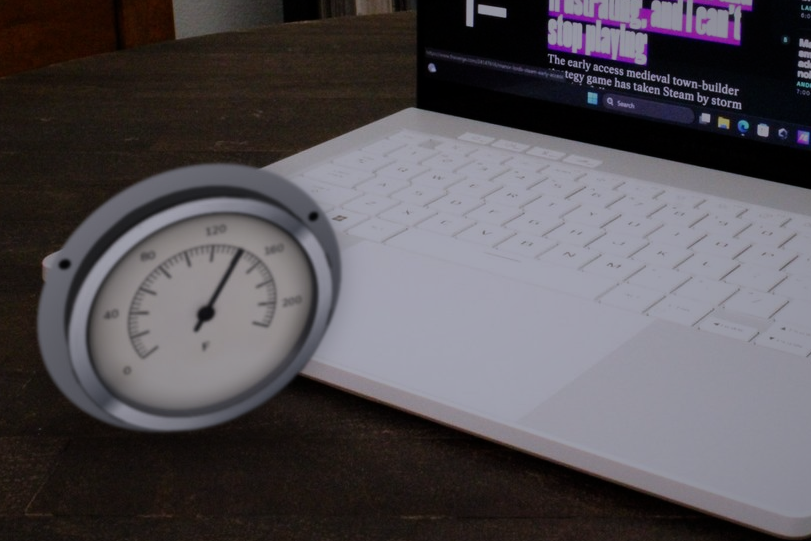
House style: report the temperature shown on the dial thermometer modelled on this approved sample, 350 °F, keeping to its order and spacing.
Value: 140 °F
